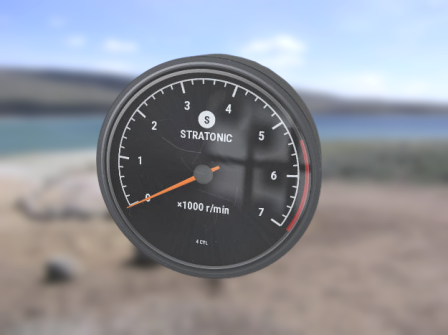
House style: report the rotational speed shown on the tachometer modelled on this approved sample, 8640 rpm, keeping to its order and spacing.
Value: 0 rpm
